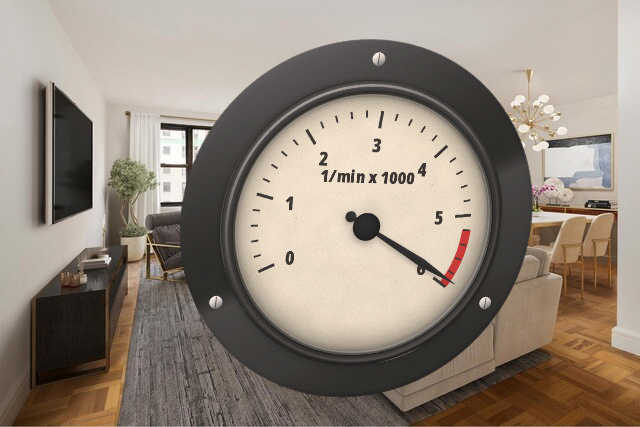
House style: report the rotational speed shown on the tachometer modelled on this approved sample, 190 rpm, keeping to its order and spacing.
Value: 5900 rpm
